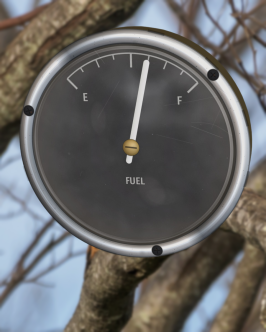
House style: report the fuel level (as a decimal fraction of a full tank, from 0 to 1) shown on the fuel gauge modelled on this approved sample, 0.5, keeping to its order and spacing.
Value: 0.625
